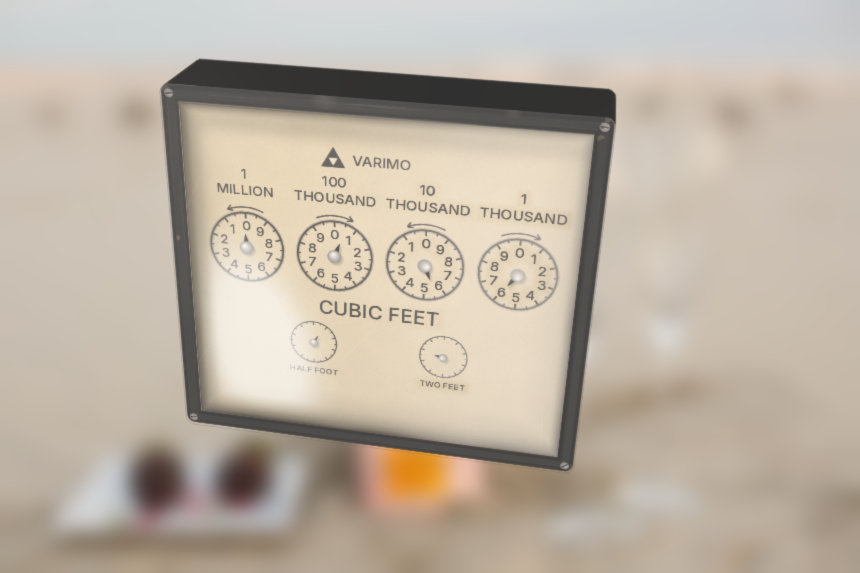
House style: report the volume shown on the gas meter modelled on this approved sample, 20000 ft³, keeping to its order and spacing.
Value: 5600 ft³
